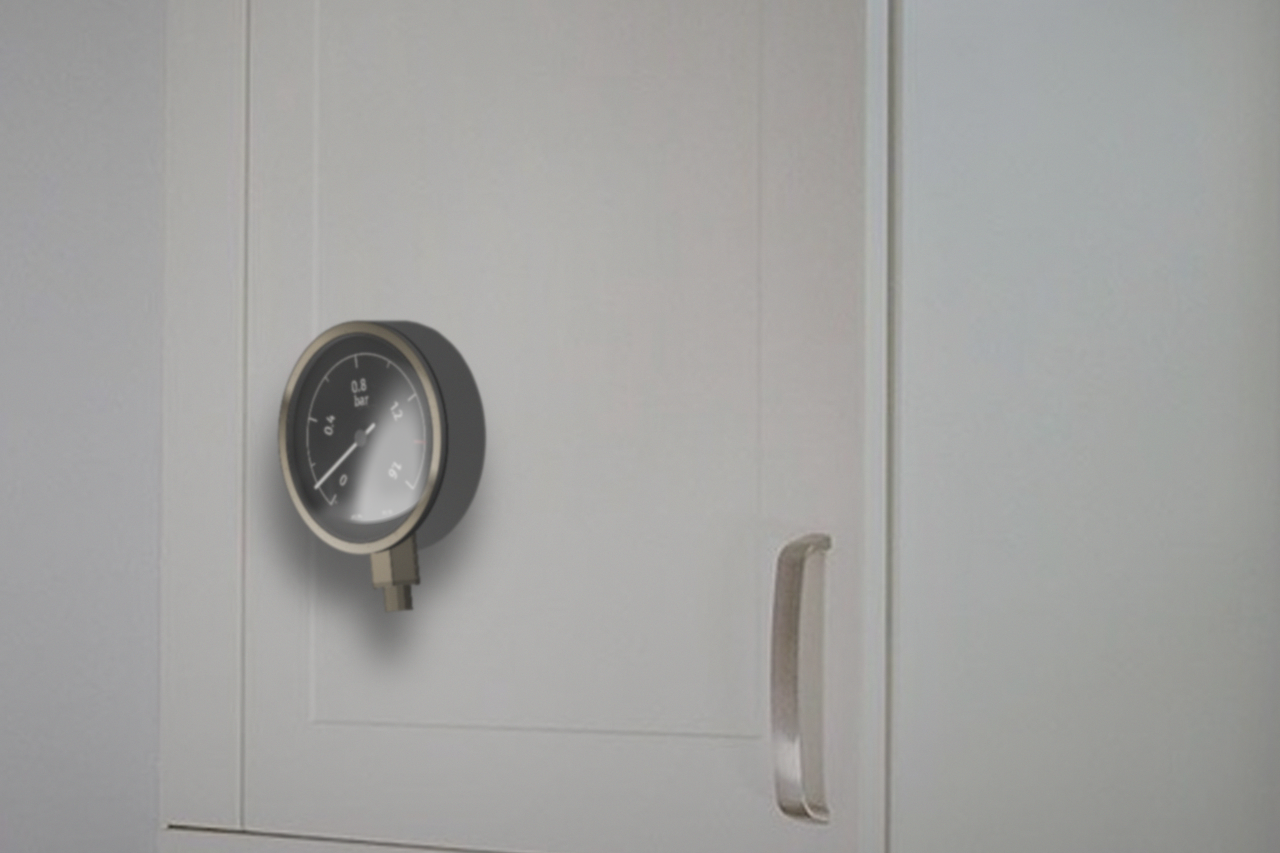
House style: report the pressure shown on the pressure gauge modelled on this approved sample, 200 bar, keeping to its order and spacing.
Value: 0.1 bar
